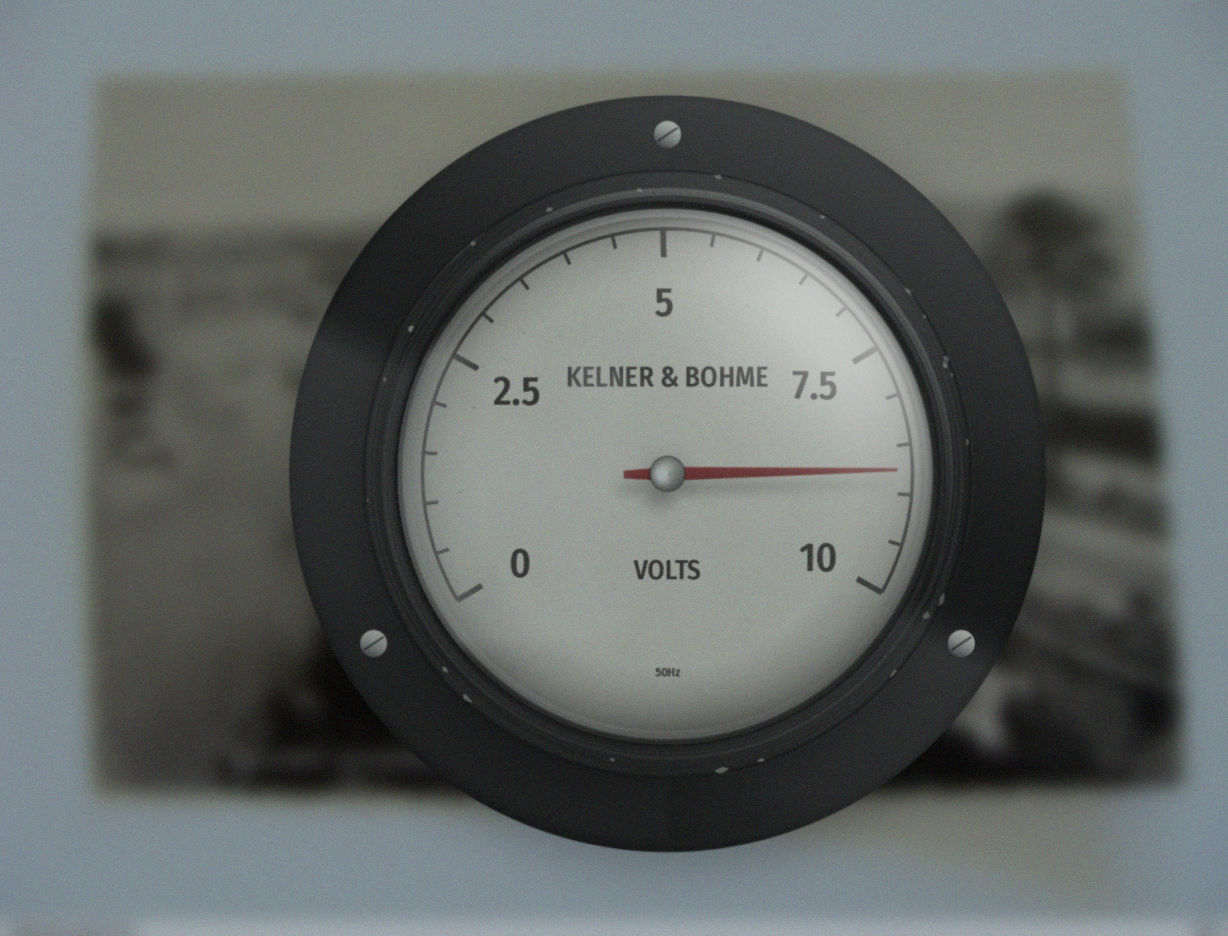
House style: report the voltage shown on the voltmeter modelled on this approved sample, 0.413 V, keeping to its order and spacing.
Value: 8.75 V
